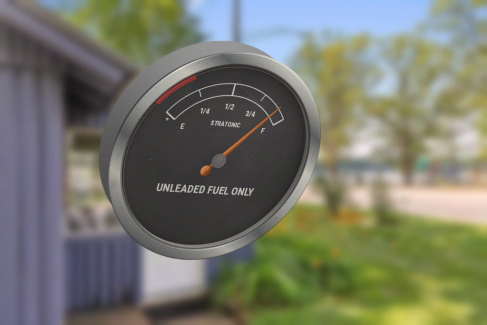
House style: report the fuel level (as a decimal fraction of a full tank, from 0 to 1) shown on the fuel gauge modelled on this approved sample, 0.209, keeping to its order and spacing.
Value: 0.875
